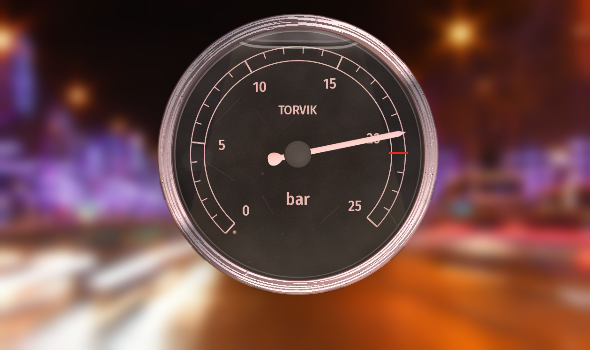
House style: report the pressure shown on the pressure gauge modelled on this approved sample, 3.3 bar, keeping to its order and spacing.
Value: 20 bar
